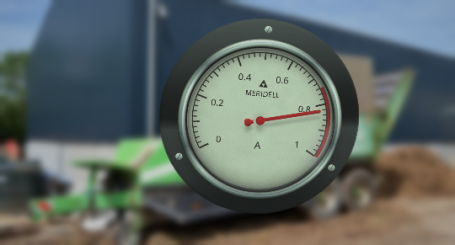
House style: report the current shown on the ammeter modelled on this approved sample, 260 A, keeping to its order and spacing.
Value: 0.82 A
